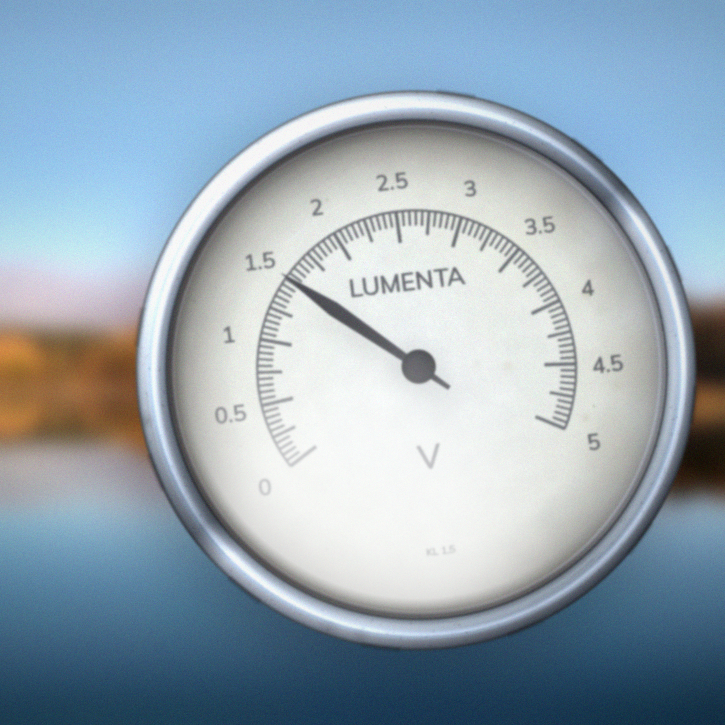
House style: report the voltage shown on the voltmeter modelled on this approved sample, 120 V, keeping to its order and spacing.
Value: 1.5 V
